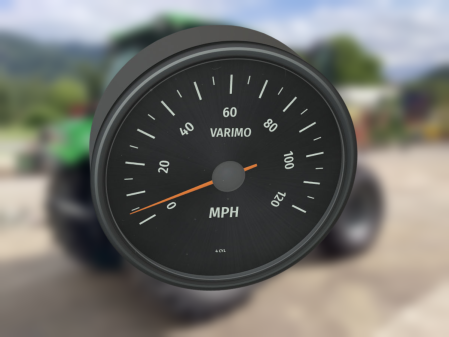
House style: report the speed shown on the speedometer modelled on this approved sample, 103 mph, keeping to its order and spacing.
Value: 5 mph
